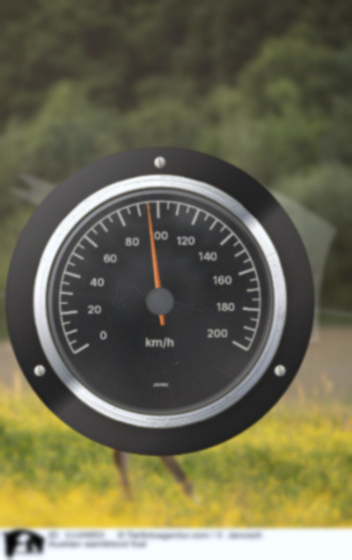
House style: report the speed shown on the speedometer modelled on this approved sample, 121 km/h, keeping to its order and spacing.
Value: 95 km/h
